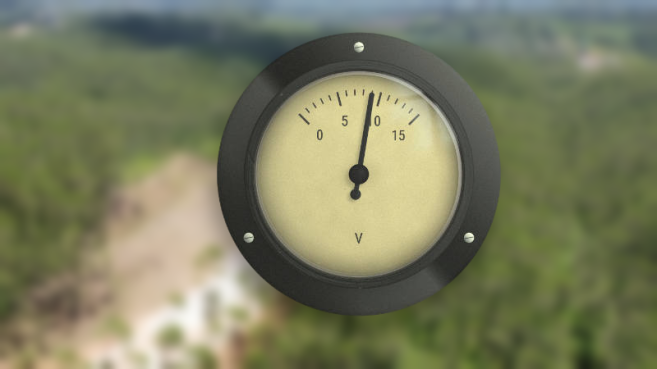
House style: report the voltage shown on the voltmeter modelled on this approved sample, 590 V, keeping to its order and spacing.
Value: 9 V
